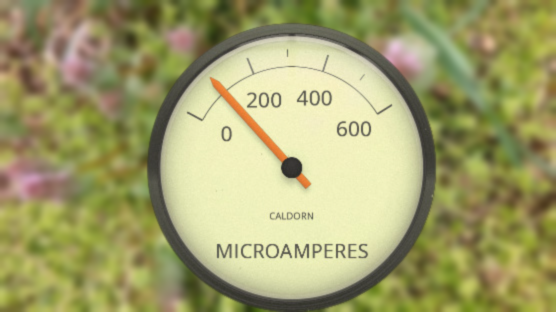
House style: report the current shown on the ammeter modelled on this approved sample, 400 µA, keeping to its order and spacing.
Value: 100 µA
